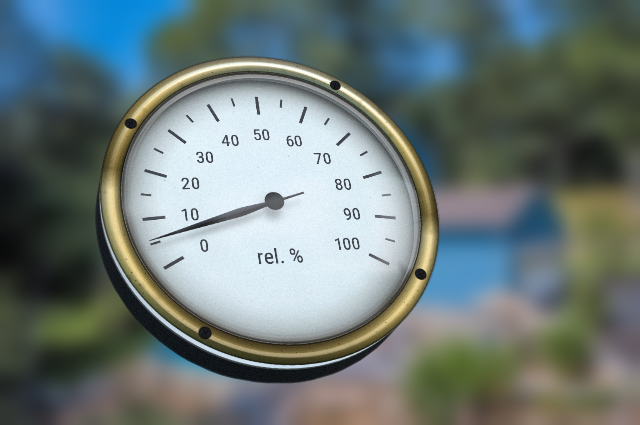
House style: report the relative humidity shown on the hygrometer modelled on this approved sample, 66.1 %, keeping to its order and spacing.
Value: 5 %
